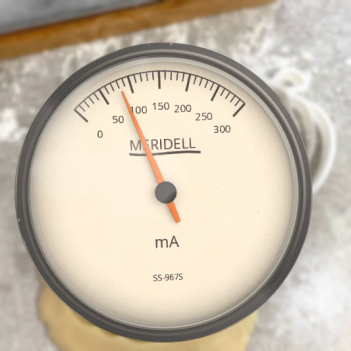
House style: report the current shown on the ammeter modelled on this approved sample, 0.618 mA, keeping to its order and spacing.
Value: 80 mA
